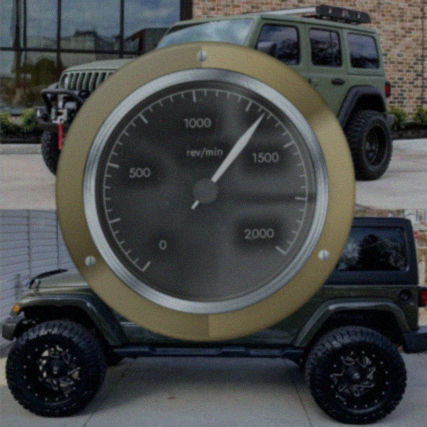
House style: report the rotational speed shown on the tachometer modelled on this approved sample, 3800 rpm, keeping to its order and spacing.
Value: 1325 rpm
